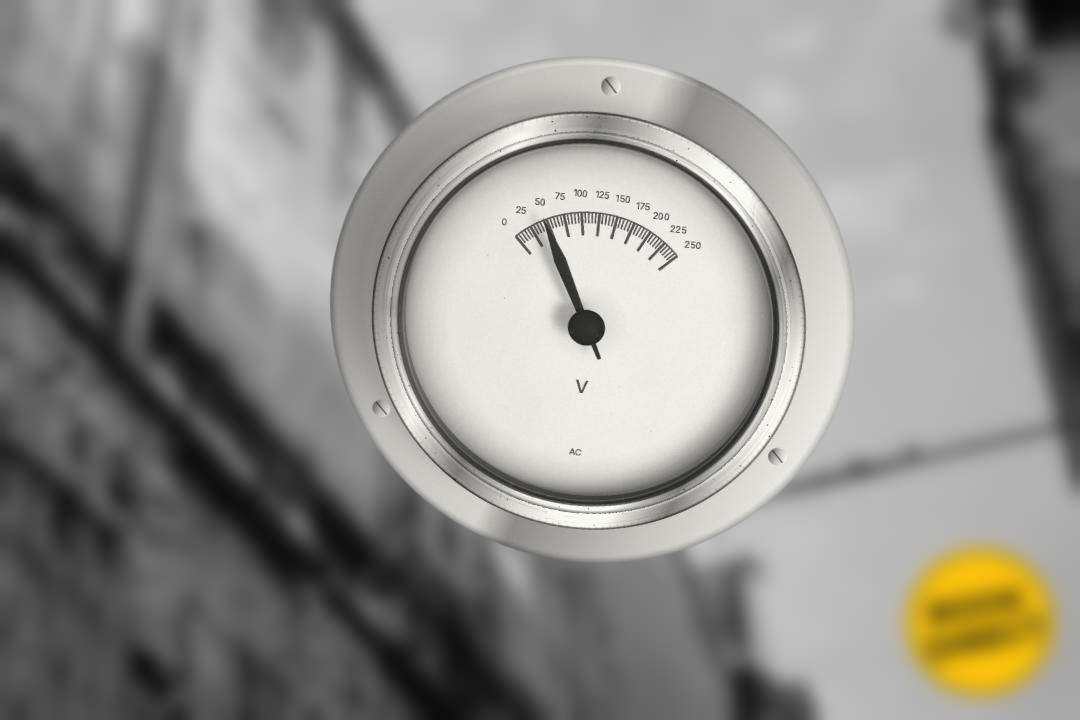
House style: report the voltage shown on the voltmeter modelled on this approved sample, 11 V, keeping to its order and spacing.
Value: 50 V
